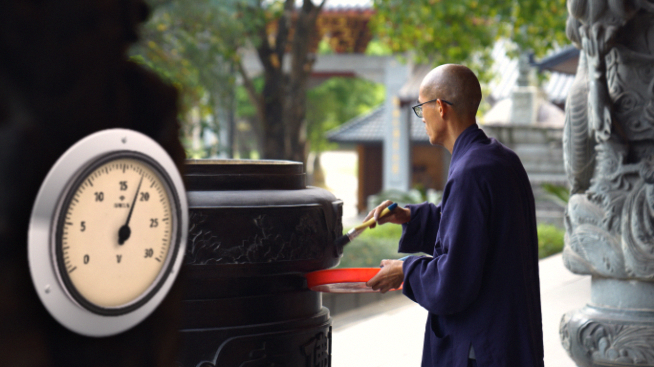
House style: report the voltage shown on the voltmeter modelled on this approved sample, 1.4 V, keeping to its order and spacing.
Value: 17.5 V
